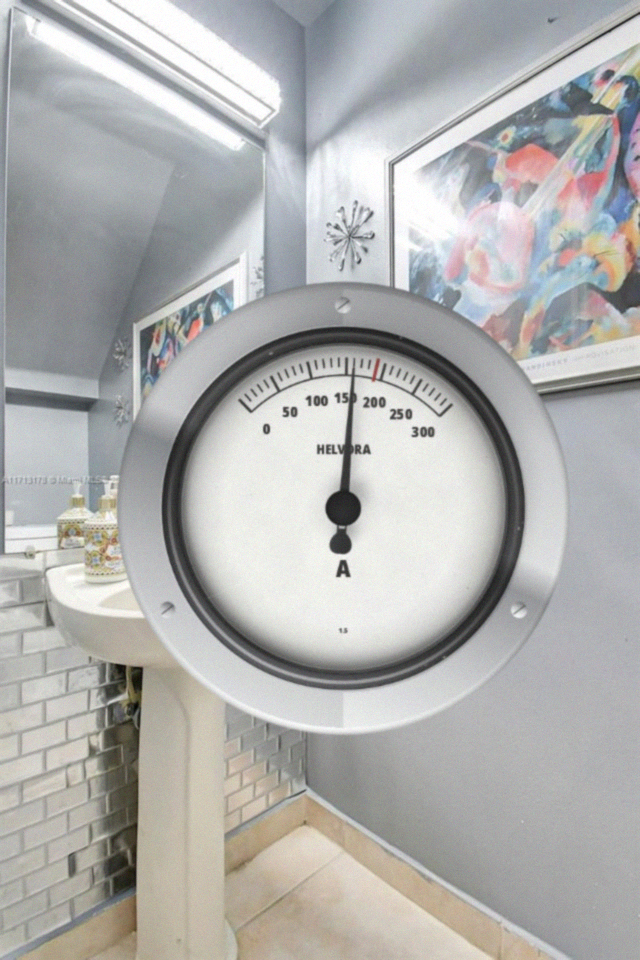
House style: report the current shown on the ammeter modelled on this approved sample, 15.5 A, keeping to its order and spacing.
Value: 160 A
